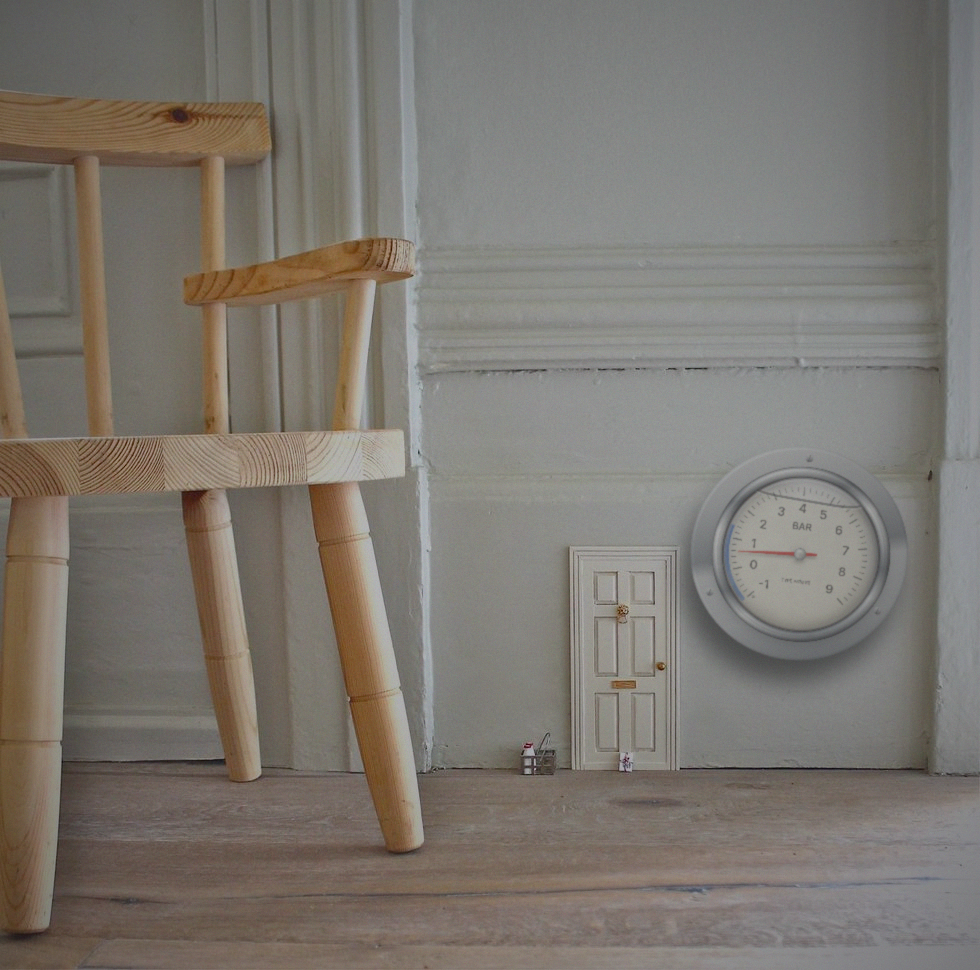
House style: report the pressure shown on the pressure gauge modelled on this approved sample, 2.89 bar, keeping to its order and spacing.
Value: 0.6 bar
